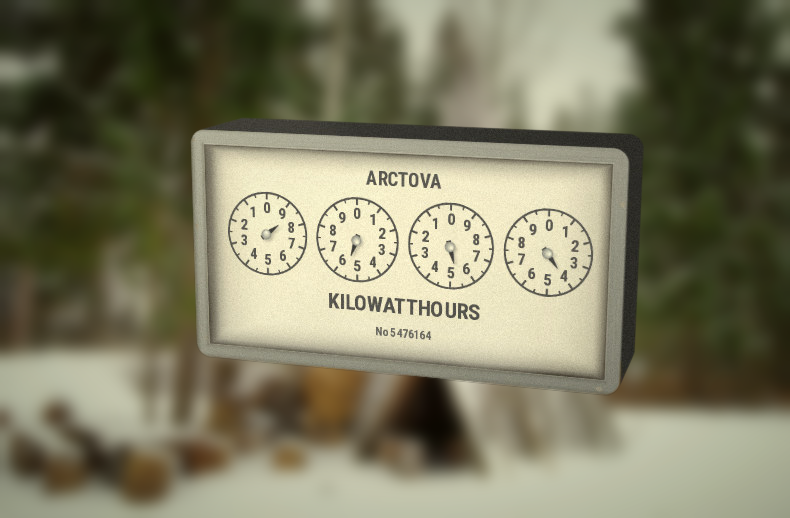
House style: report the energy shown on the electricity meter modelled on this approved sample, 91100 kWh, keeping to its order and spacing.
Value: 8554 kWh
